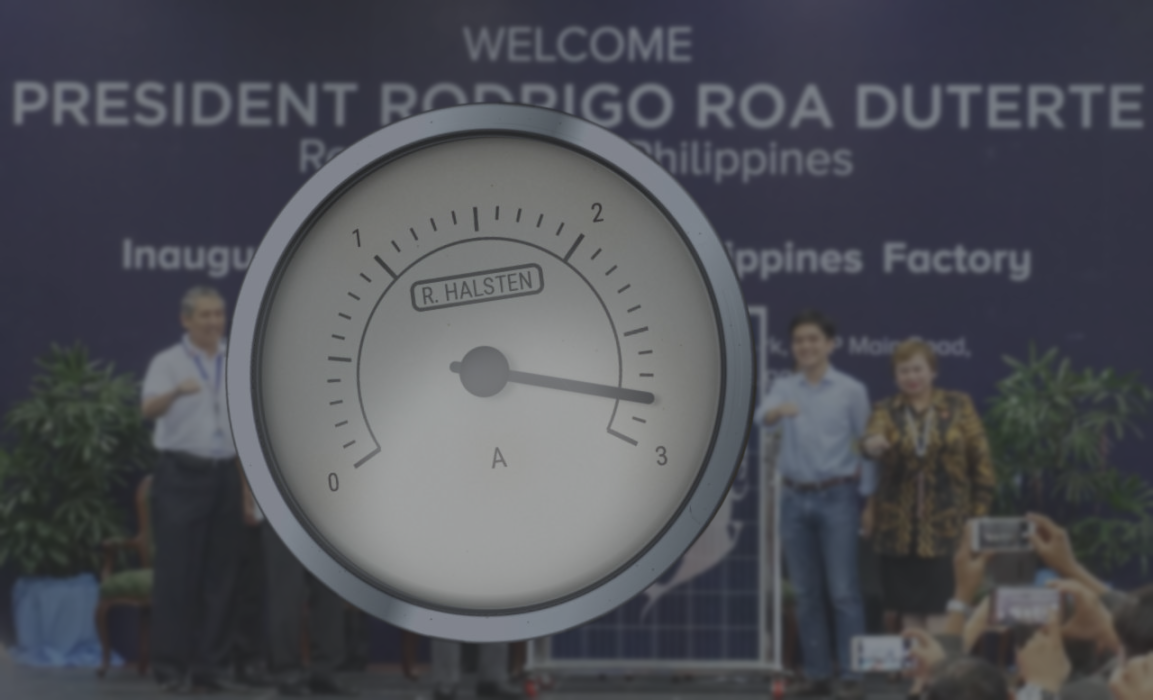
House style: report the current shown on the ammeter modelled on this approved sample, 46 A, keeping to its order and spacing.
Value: 2.8 A
